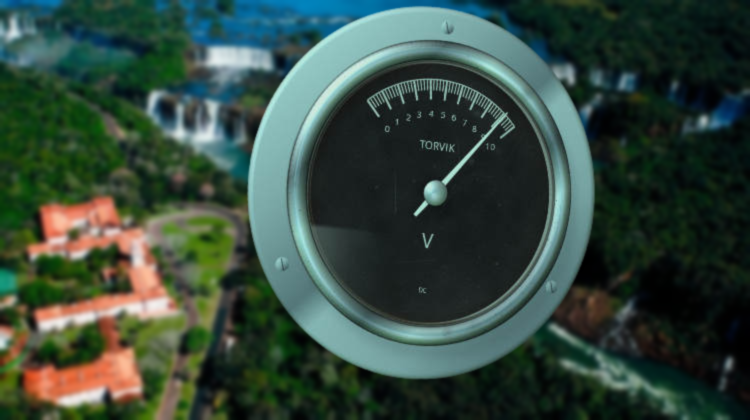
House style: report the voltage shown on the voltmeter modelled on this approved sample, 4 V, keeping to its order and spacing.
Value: 9 V
